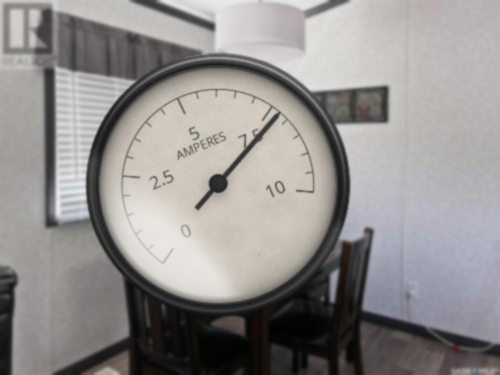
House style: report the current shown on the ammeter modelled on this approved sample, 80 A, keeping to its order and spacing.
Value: 7.75 A
